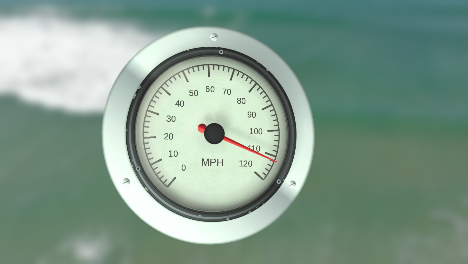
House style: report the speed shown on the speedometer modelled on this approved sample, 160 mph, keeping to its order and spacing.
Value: 112 mph
